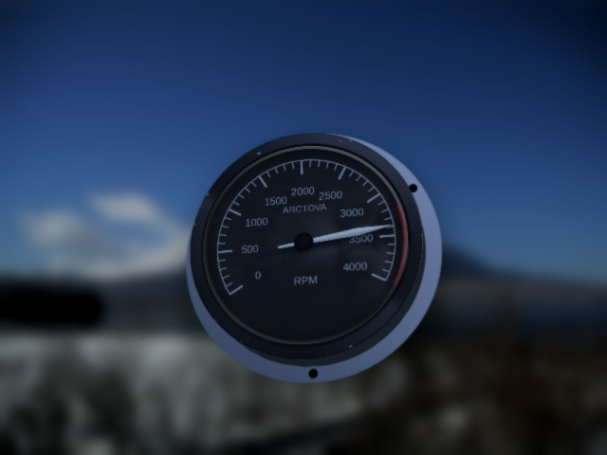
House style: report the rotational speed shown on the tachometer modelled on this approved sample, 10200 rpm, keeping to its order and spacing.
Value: 3400 rpm
